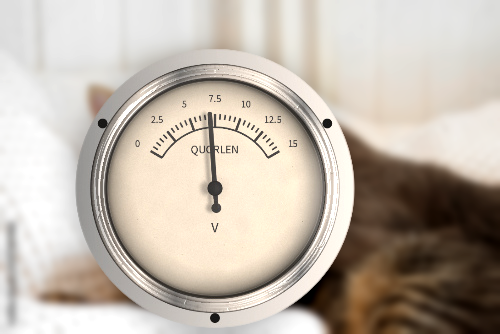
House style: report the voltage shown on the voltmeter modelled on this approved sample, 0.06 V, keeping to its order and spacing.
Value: 7 V
